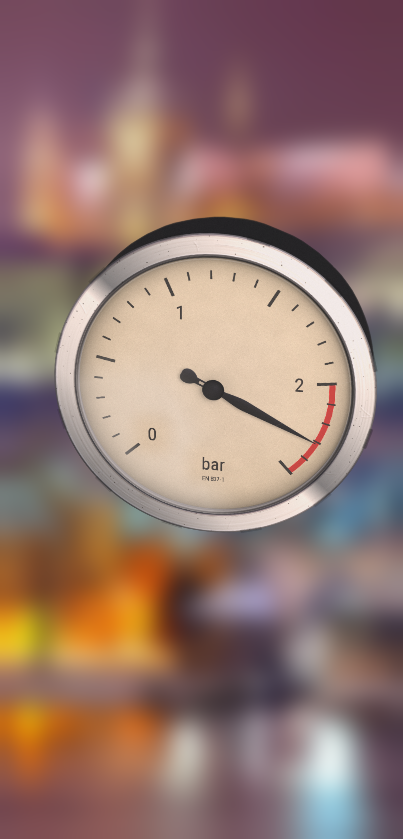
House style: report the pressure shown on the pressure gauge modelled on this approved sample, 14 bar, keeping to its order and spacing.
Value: 2.3 bar
